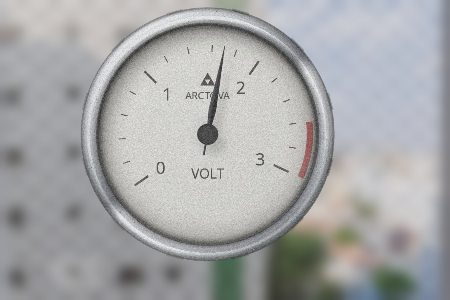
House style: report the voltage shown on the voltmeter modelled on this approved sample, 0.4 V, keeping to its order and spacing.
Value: 1.7 V
